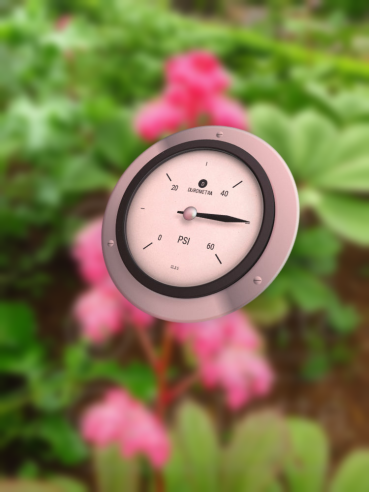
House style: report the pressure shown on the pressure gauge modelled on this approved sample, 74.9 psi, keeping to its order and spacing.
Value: 50 psi
